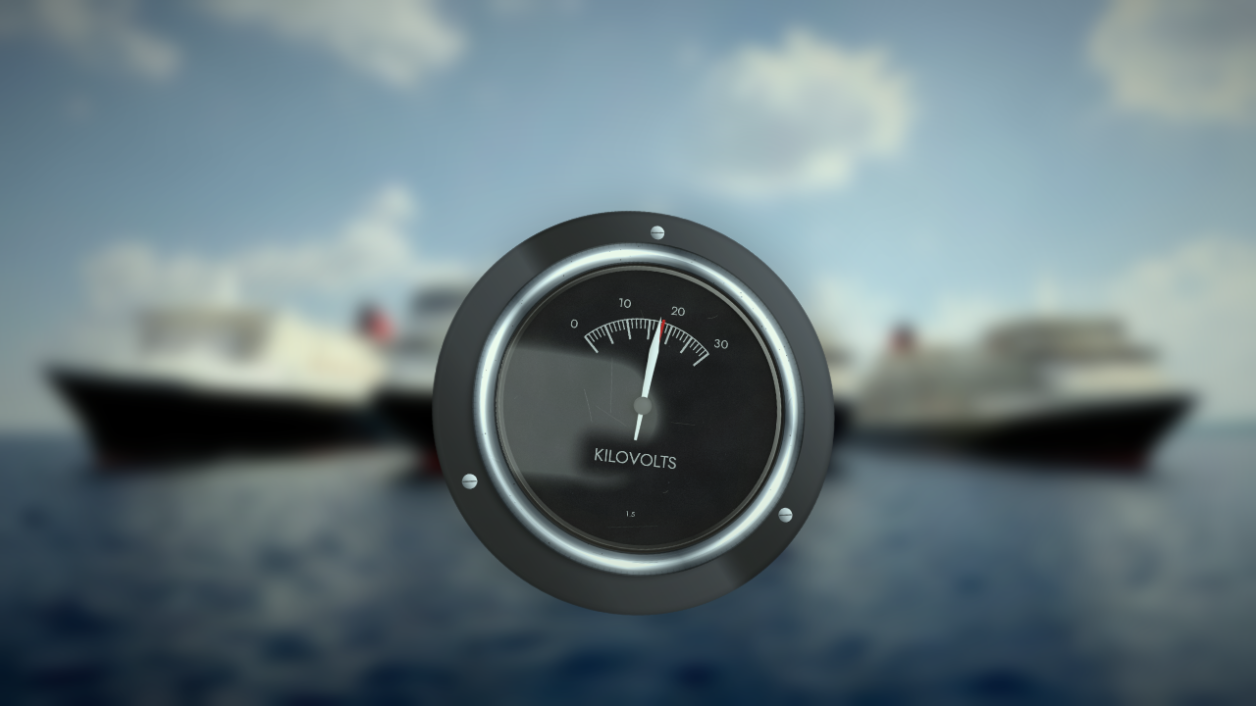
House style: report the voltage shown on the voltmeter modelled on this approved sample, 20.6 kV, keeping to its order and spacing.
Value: 17 kV
